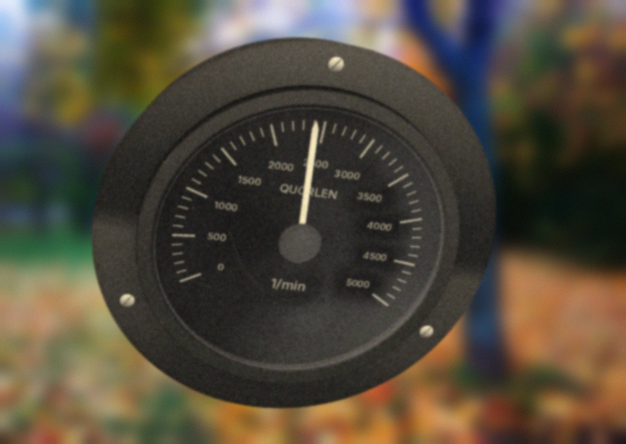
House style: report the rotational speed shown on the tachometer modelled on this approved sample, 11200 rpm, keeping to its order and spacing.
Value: 2400 rpm
